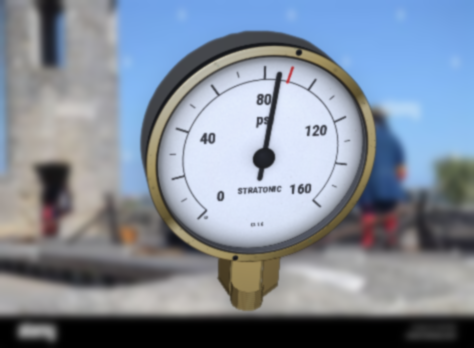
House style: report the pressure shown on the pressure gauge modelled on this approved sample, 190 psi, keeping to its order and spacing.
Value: 85 psi
